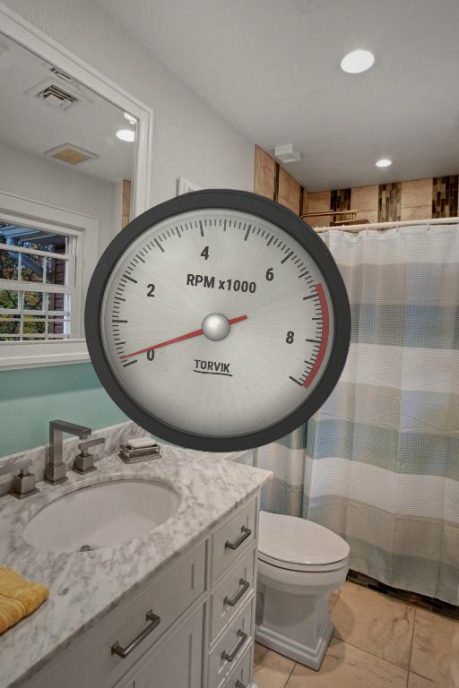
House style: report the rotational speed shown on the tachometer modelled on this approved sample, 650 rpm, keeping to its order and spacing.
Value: 200 rpm
